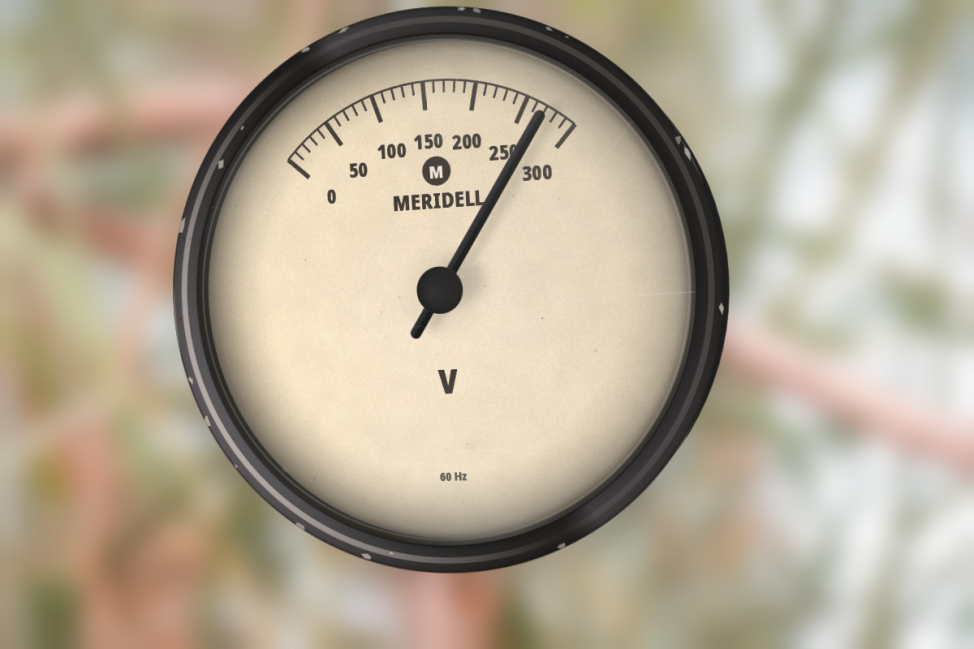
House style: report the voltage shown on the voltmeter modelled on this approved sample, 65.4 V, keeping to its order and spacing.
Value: 270 V
